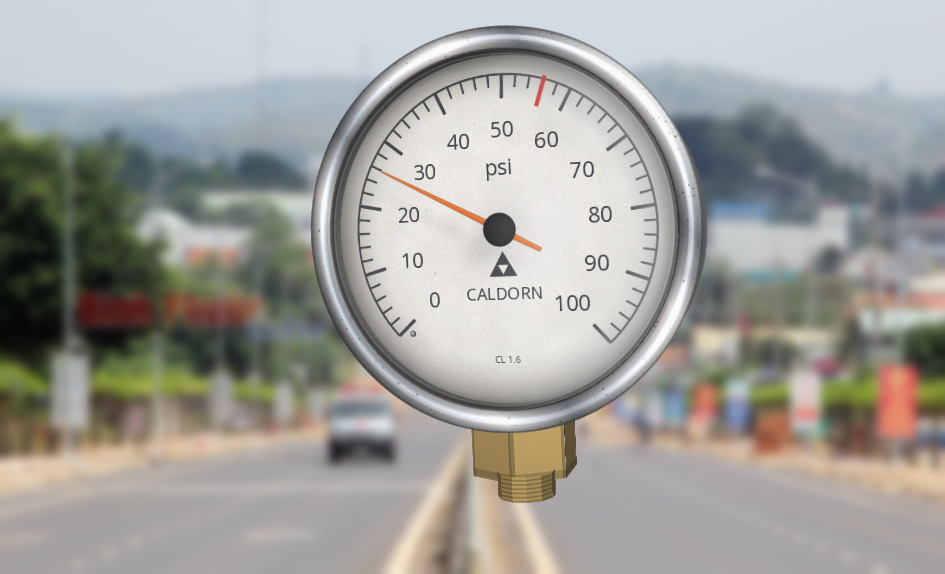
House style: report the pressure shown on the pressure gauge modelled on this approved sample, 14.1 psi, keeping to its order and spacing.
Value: 26 psi
